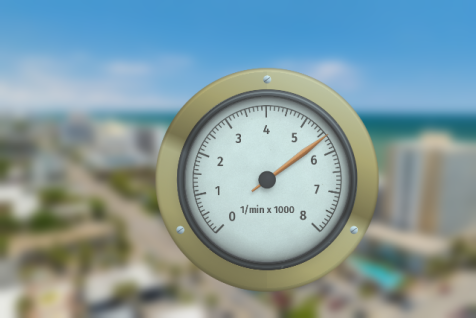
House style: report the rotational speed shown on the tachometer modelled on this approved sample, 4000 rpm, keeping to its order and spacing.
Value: 5600 rpm
